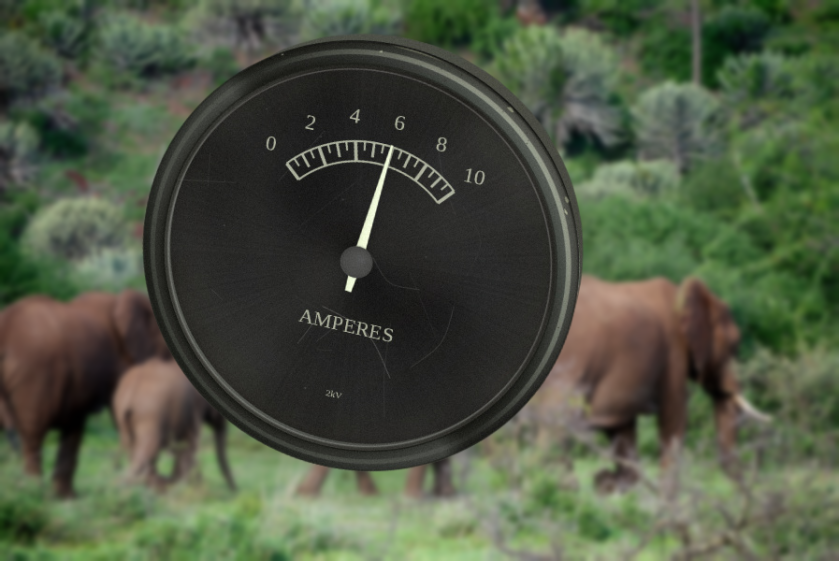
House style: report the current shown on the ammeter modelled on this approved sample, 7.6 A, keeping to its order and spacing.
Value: 6 A
